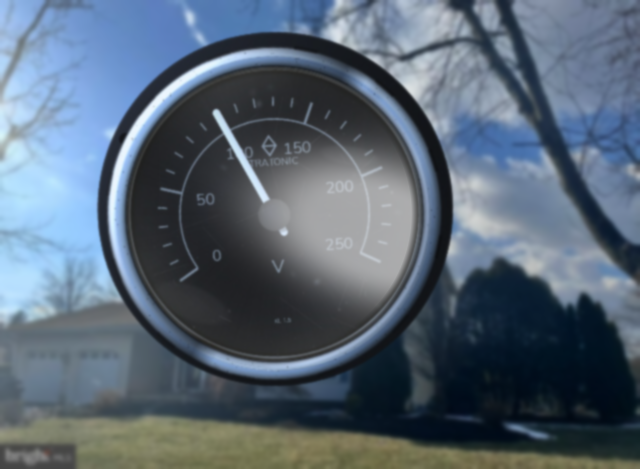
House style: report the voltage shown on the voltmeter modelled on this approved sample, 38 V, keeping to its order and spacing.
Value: 100 V
